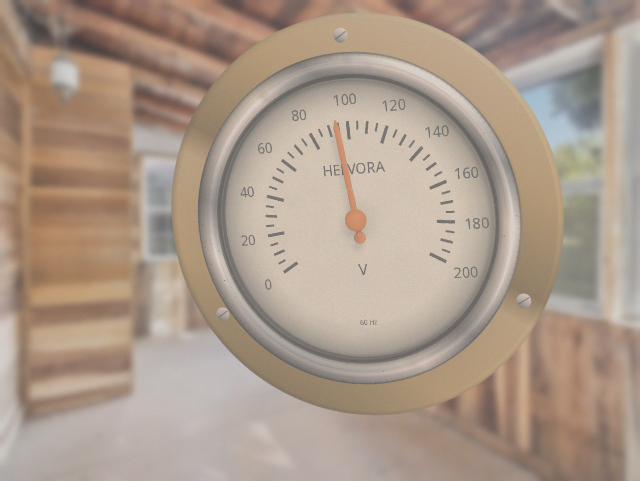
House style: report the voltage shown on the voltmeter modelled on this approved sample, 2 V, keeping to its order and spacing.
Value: 95 V
